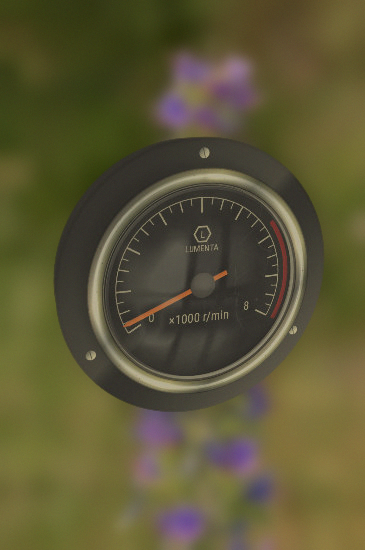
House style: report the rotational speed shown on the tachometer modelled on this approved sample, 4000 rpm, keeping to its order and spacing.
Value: 250 rpm
